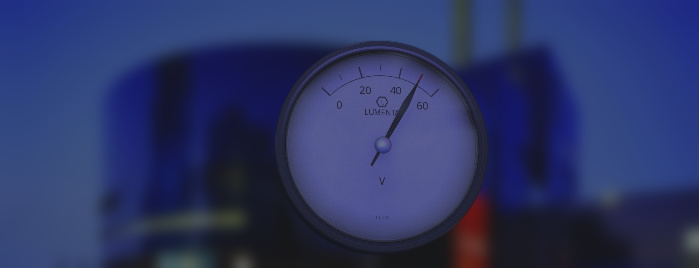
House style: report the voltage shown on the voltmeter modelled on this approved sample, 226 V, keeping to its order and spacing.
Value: 50 V
